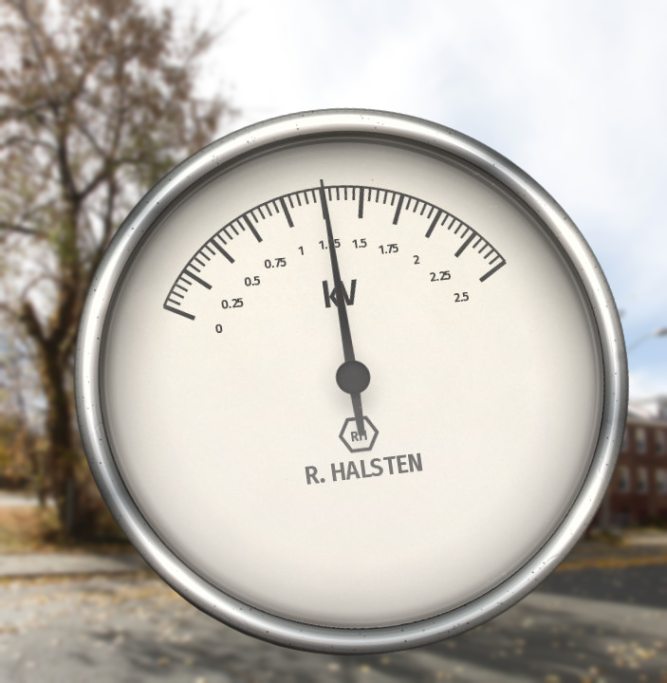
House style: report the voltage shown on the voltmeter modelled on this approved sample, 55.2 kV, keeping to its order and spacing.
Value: 1.25 kV
